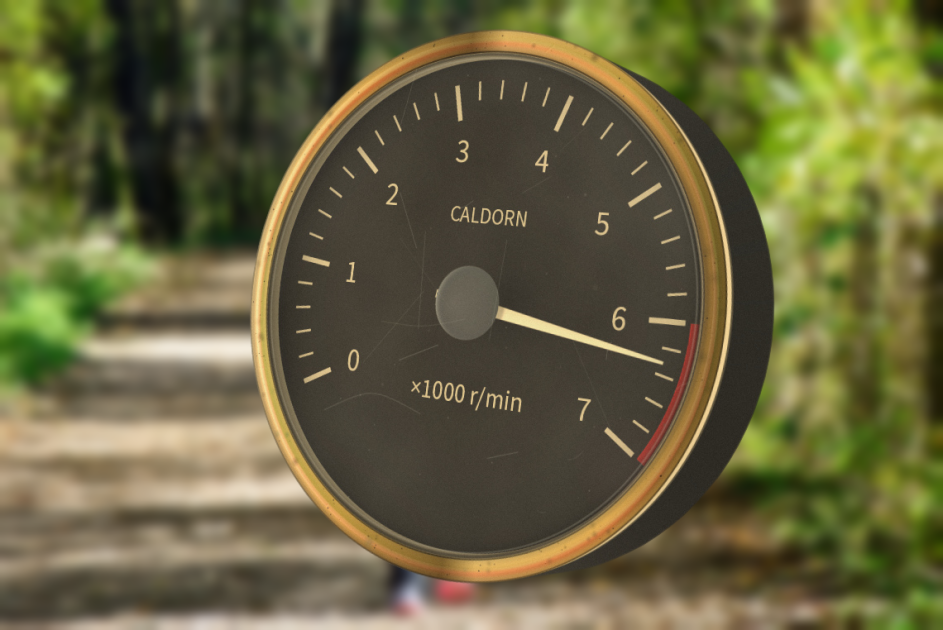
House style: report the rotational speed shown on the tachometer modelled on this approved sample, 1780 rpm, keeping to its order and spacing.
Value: 6300 rpm
